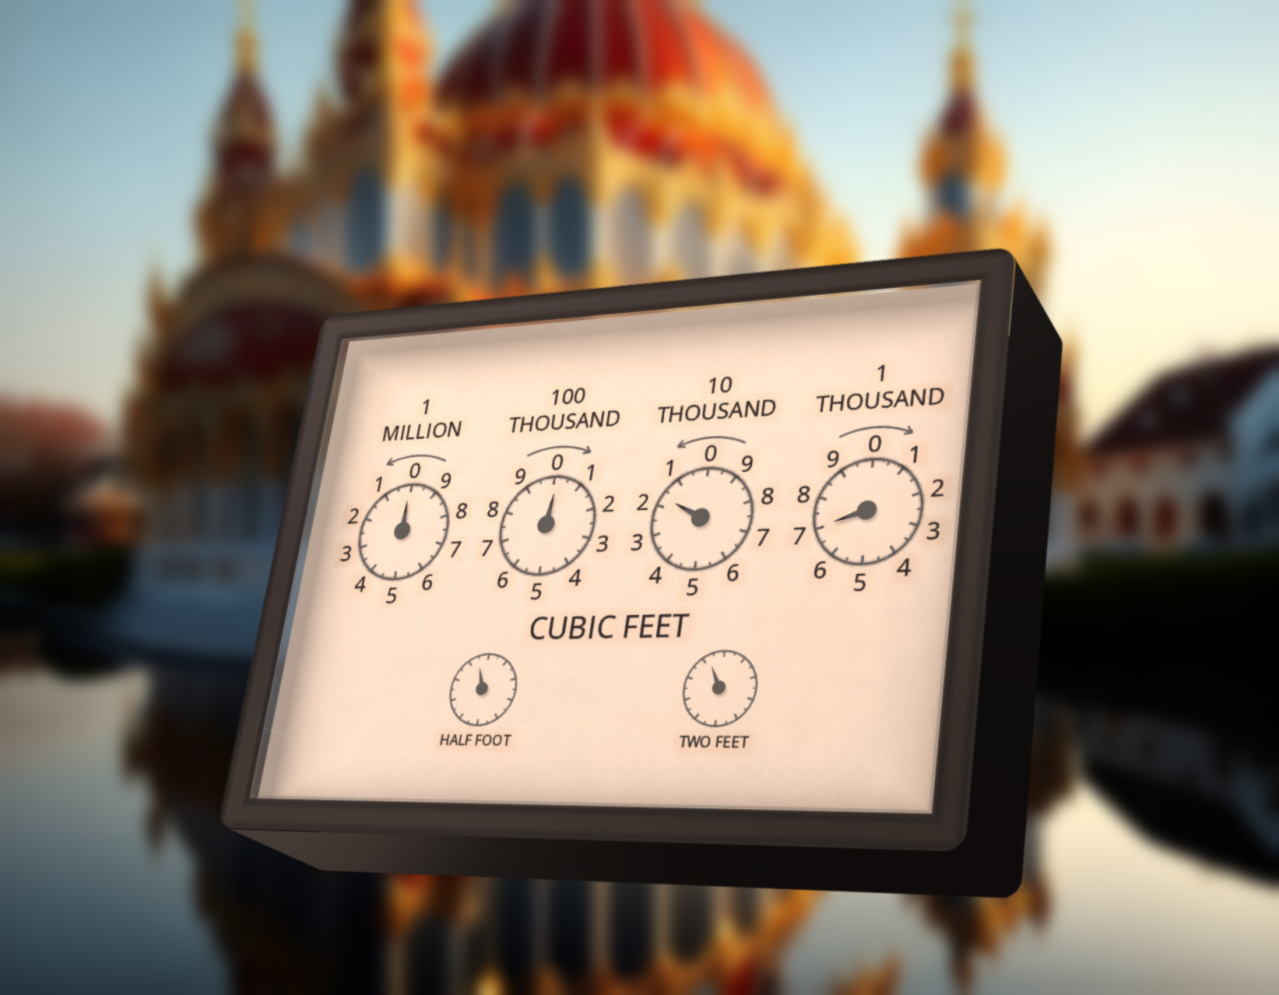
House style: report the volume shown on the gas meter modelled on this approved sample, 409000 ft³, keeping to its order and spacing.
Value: 1700 ft³
